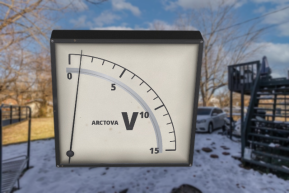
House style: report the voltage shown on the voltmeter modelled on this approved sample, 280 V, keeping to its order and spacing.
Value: 1 V
